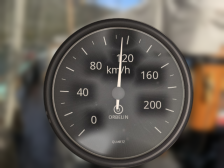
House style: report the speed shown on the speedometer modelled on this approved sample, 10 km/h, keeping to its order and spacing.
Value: 115 km/h
